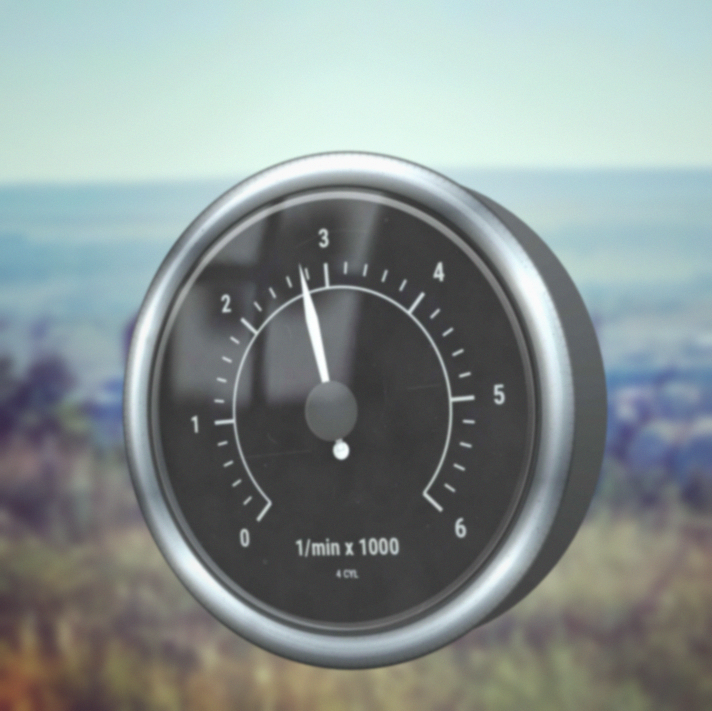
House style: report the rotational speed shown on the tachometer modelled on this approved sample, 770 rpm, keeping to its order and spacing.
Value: 2800 rpm
